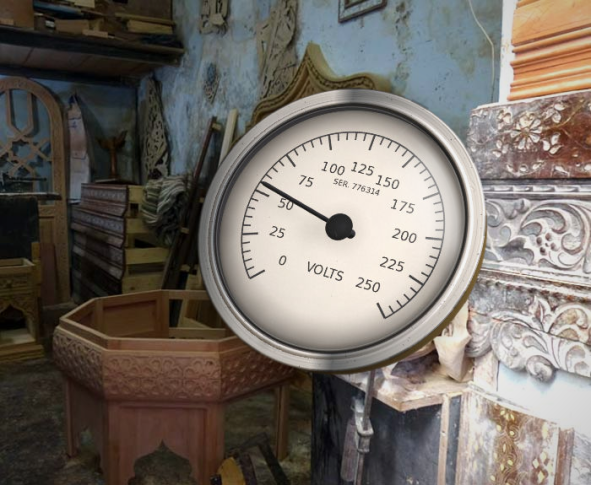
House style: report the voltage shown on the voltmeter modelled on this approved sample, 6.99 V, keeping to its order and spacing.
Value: 55 V
